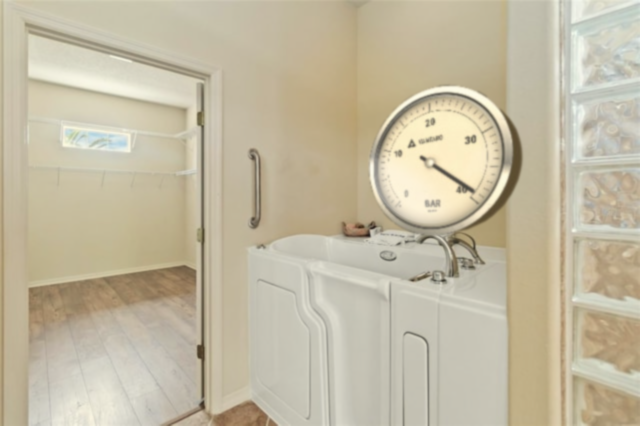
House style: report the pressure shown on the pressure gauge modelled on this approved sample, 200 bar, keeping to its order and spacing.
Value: 39 bar
